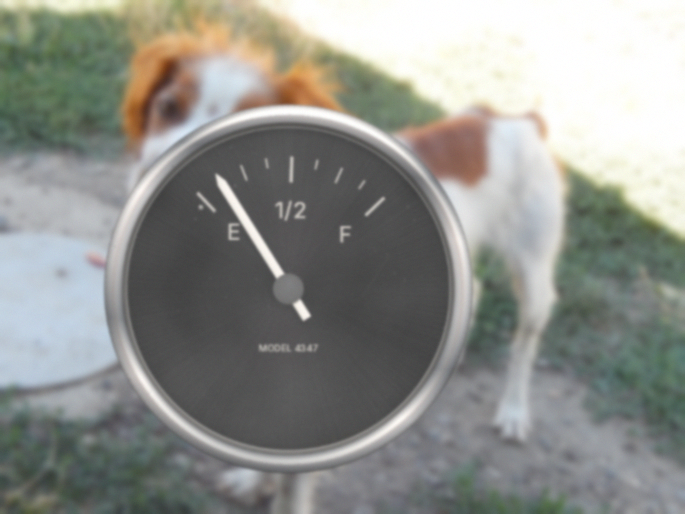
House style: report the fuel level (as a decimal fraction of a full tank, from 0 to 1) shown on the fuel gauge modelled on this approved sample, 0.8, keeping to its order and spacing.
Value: 0.125
